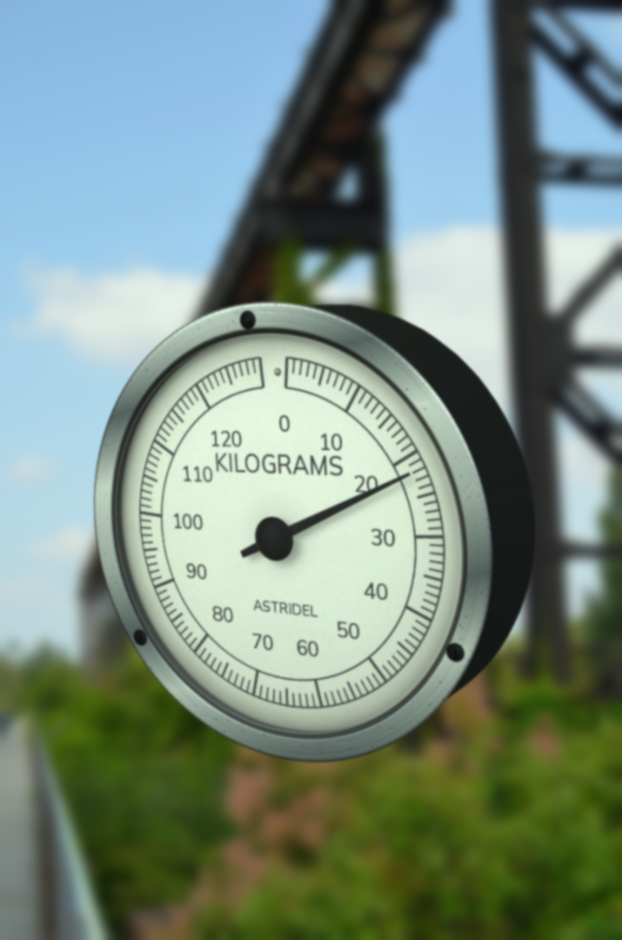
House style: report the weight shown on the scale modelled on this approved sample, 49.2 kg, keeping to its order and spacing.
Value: 22 kg
